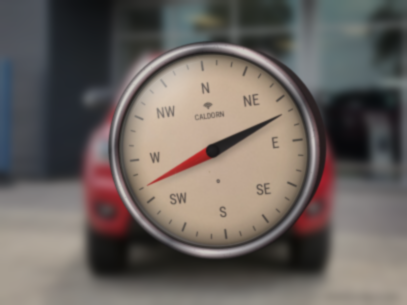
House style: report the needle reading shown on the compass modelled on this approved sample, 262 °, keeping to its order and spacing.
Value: 250 °
